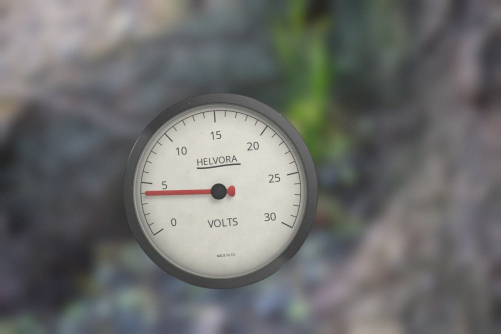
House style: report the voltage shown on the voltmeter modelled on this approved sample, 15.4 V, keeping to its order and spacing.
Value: 4 V
